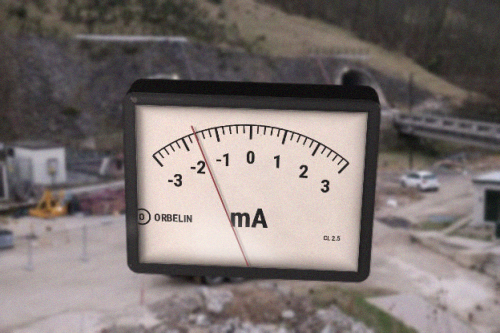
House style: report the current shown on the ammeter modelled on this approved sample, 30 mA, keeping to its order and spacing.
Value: -1.6 mA
